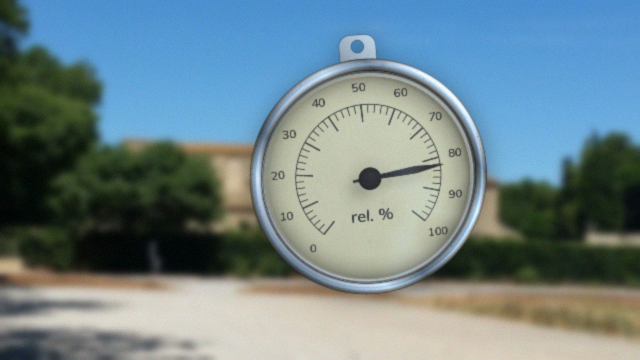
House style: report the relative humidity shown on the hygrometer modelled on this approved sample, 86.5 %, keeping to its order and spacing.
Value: 82 %
